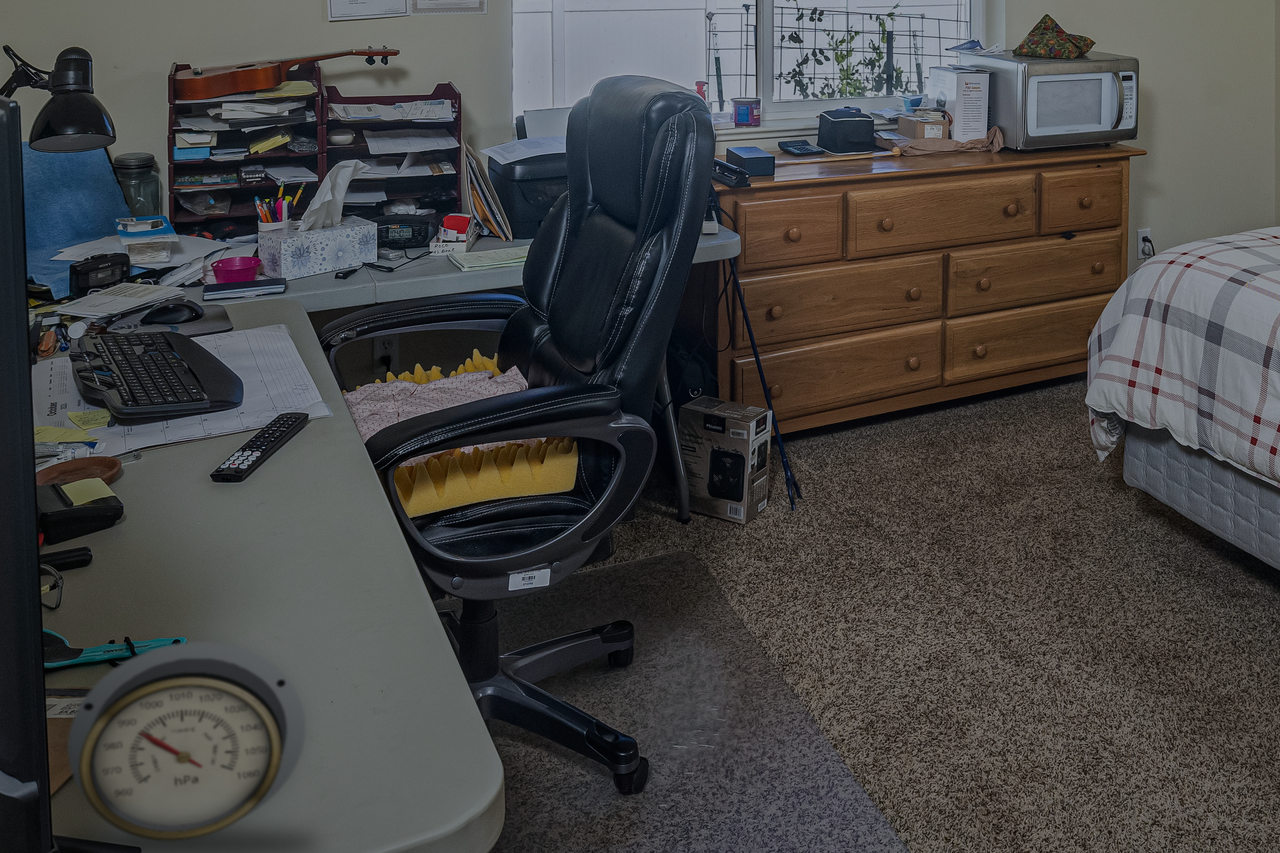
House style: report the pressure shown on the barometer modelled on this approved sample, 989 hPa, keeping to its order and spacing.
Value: 990 hPa
